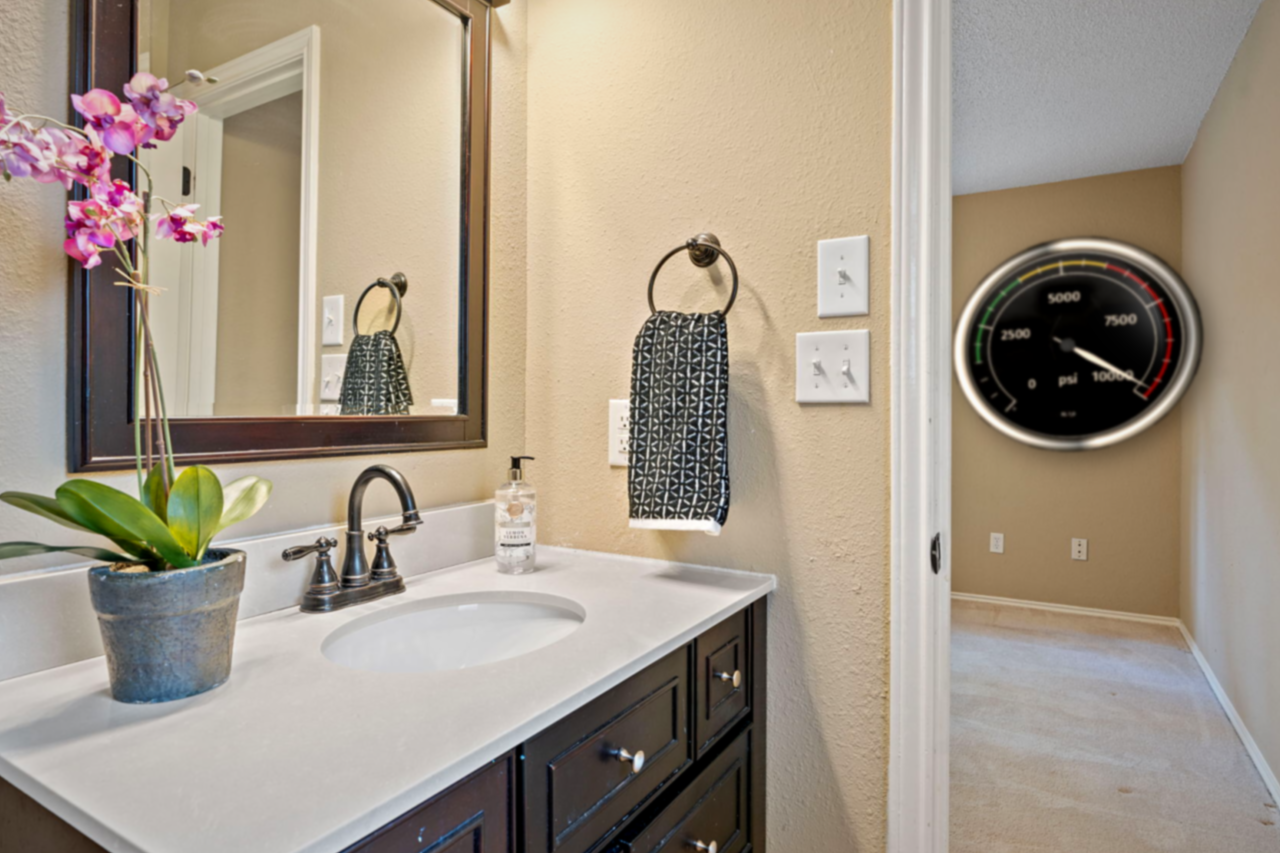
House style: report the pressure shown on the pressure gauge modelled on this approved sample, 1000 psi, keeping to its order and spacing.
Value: 9750 psi
